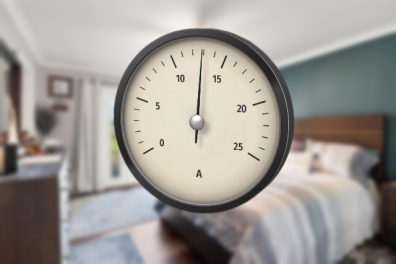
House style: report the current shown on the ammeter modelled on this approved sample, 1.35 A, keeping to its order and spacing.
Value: 13 A
